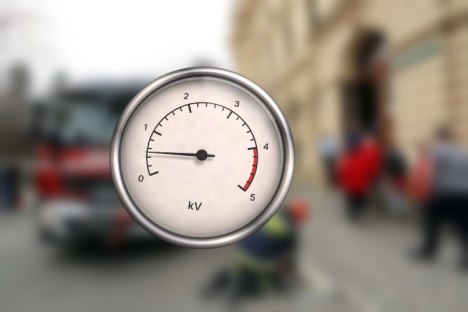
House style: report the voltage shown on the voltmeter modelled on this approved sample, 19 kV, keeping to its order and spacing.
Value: 0.5 kV
